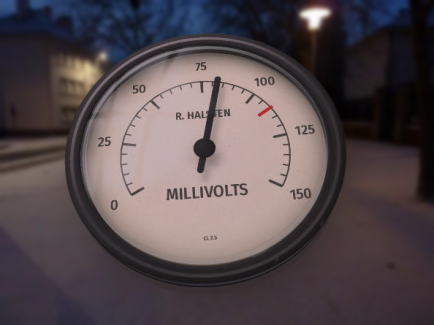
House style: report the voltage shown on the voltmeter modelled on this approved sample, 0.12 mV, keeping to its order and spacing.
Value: 82.5 mV
